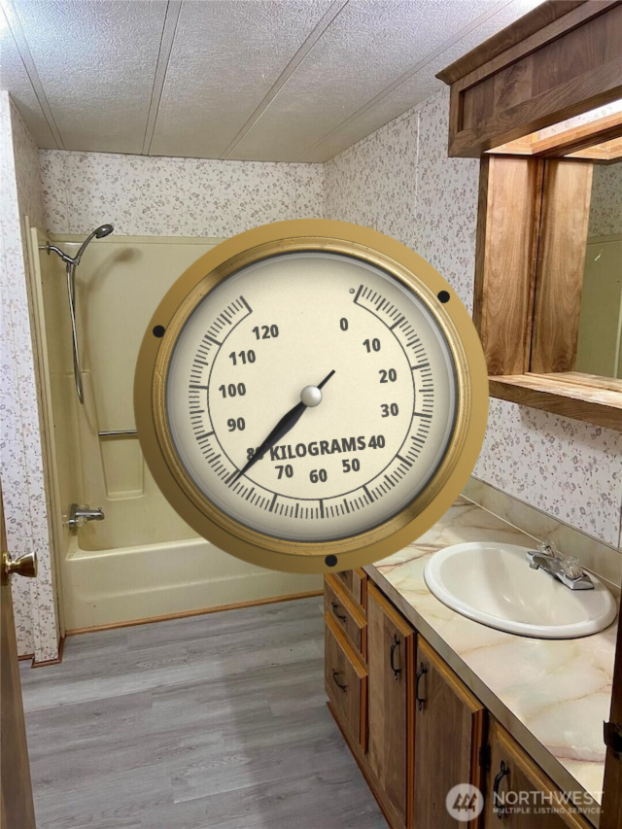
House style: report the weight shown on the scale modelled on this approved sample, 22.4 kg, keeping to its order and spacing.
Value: 79 kg
